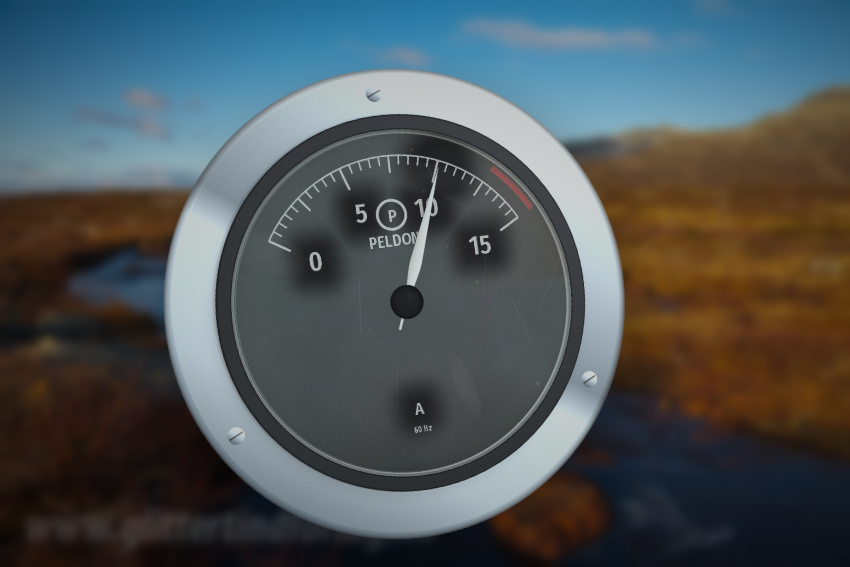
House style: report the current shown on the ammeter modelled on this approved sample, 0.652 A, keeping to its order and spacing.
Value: 10 A
